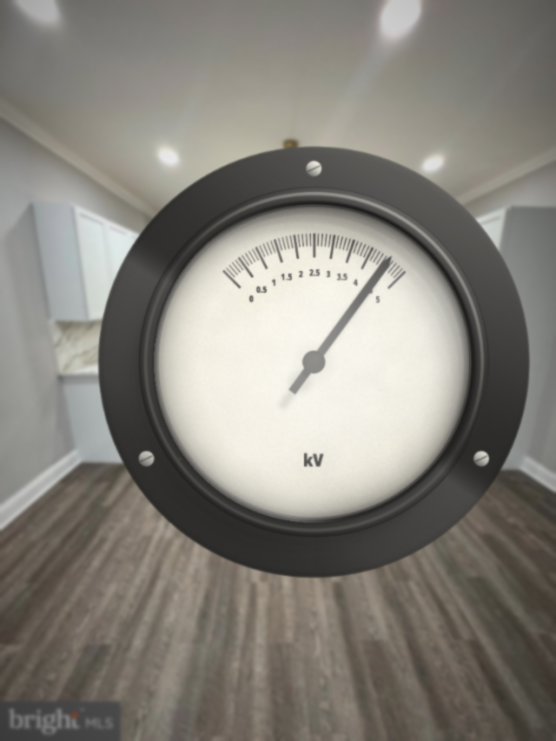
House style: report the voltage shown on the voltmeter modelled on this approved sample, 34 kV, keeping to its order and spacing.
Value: 4.5 kV
